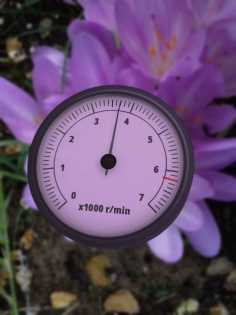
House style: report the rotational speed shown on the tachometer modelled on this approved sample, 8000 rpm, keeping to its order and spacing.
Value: 3700 rpm
